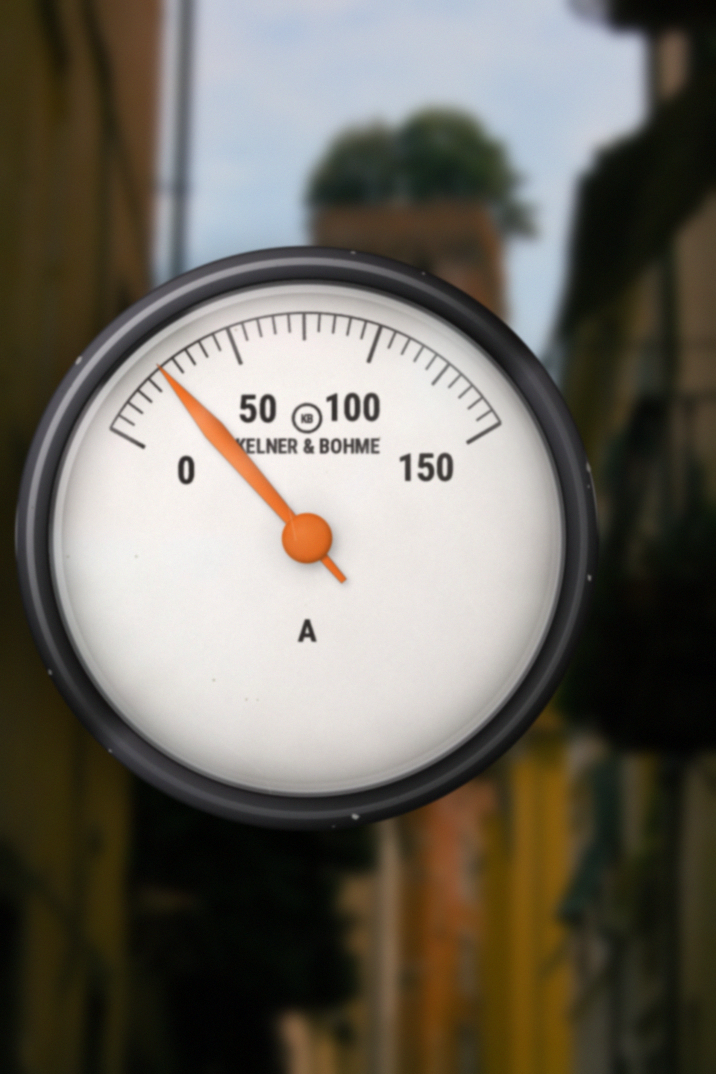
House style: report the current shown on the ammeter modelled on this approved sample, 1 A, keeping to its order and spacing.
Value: 25 A
